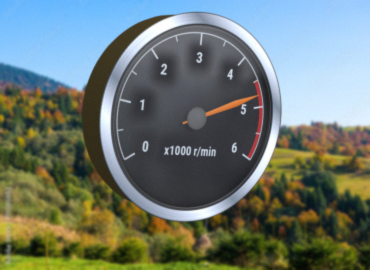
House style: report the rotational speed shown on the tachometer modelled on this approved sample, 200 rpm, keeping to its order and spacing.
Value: 4750 rpm
